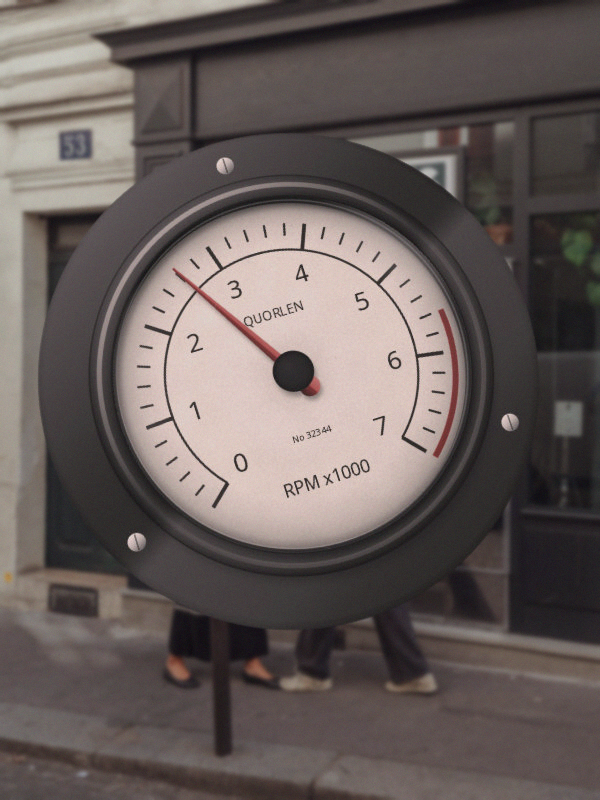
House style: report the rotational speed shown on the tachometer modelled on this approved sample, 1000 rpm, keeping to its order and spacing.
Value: 2600 rpm
